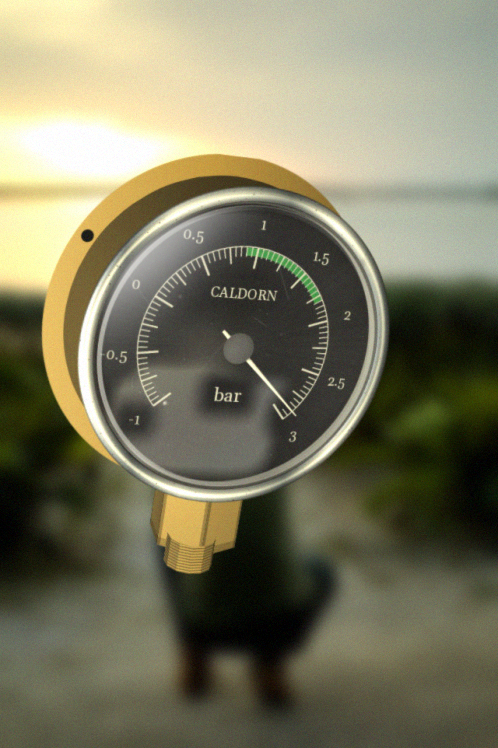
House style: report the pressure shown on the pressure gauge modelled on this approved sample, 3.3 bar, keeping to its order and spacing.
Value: 2.9 bar
